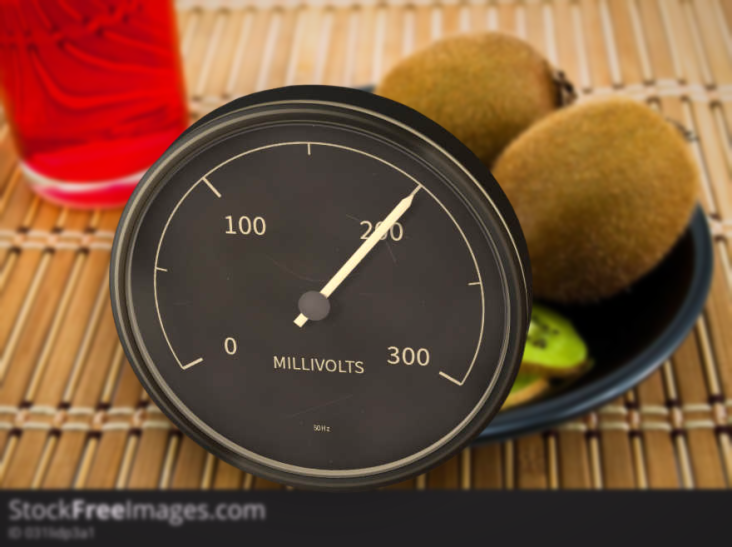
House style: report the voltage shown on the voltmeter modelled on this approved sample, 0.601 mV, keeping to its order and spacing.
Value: 200 mV
